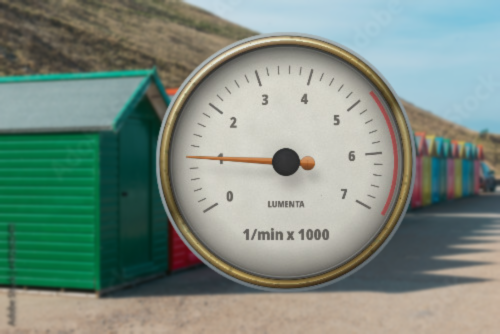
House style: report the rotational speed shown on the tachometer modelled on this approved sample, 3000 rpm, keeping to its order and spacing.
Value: 1000 rpm
